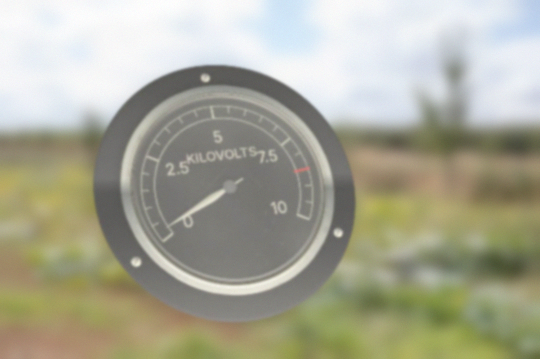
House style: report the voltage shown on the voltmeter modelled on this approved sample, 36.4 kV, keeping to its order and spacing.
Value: 0.25 kV
